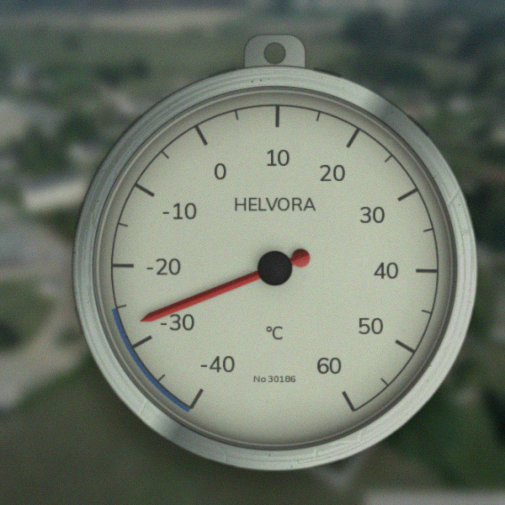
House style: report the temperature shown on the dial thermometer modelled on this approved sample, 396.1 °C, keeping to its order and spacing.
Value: -27.5 °C
